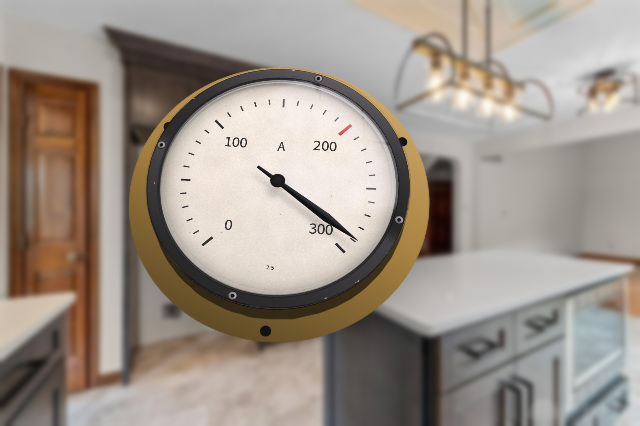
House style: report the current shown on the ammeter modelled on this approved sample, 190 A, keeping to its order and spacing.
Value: 290 A
